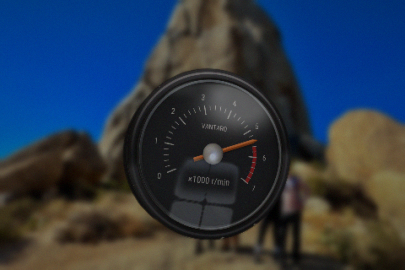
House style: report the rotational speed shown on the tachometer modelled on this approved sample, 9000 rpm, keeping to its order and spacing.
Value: 5400 rpm
